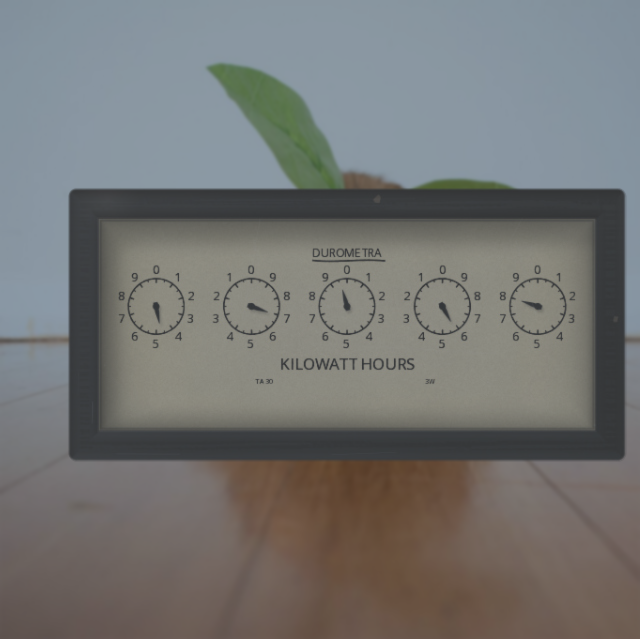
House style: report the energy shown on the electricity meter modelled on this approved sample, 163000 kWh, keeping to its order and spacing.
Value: 46958 kWh
